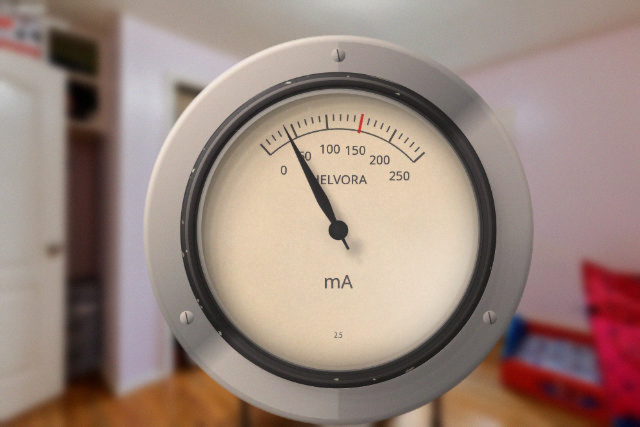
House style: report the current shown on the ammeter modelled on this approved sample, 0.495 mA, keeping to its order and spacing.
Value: 40 mA
